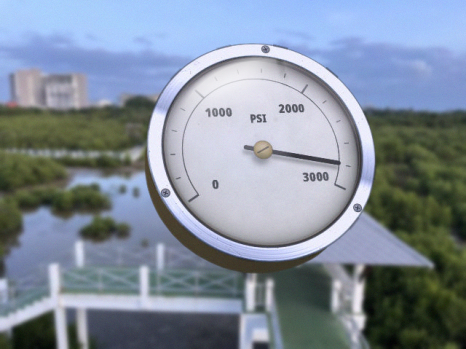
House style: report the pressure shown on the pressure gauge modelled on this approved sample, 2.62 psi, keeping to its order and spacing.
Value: 2800 psi
